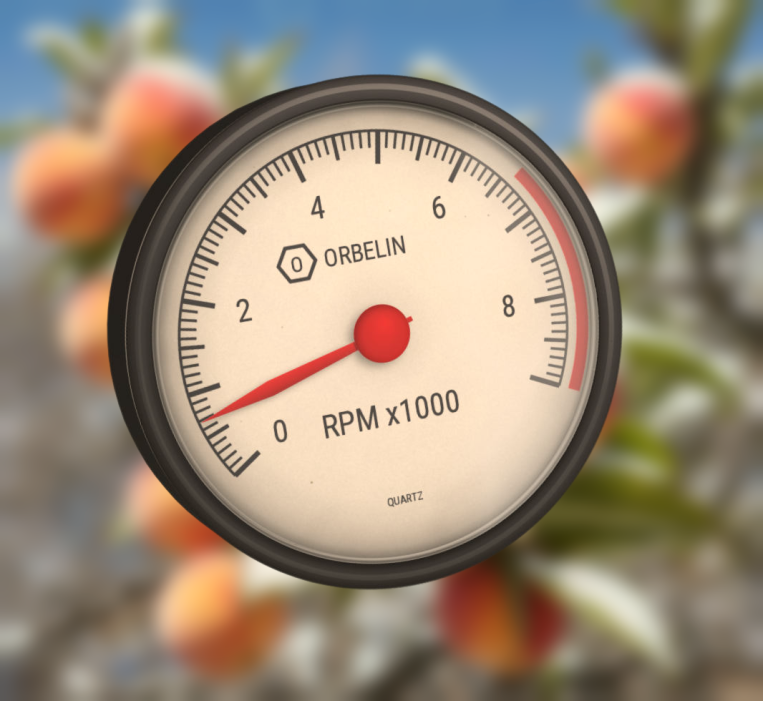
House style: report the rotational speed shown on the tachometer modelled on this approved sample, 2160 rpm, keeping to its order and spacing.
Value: 700 rpm
